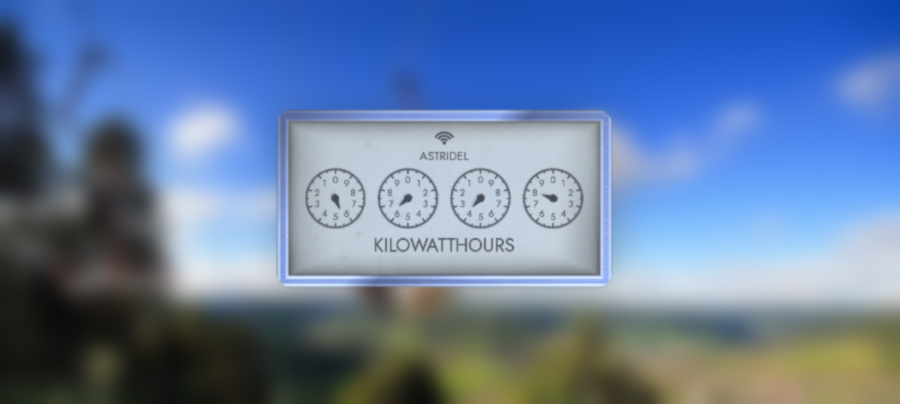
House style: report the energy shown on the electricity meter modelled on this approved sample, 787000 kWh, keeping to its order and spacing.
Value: 5638 kWh
